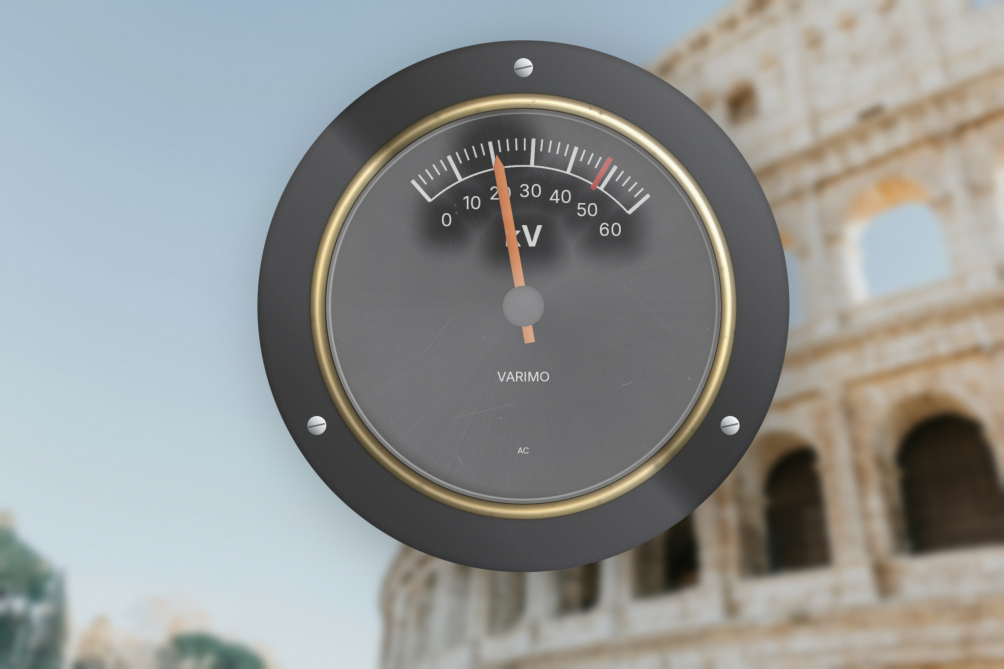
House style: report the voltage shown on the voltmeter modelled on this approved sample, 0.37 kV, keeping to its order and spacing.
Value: 21 kV
